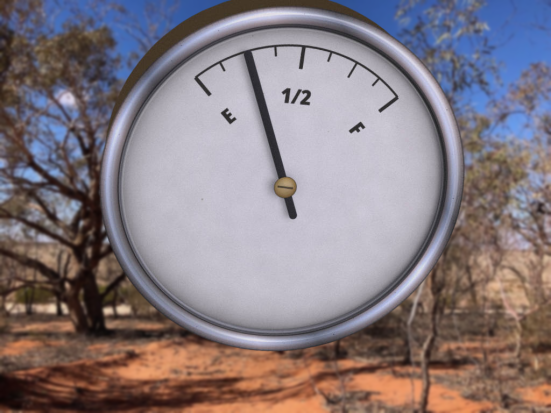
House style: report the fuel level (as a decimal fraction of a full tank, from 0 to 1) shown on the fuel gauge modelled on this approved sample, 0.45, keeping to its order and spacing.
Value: 0.25
